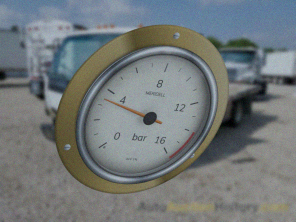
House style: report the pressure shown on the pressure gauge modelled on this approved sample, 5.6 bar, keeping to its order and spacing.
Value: 3.5 bar
